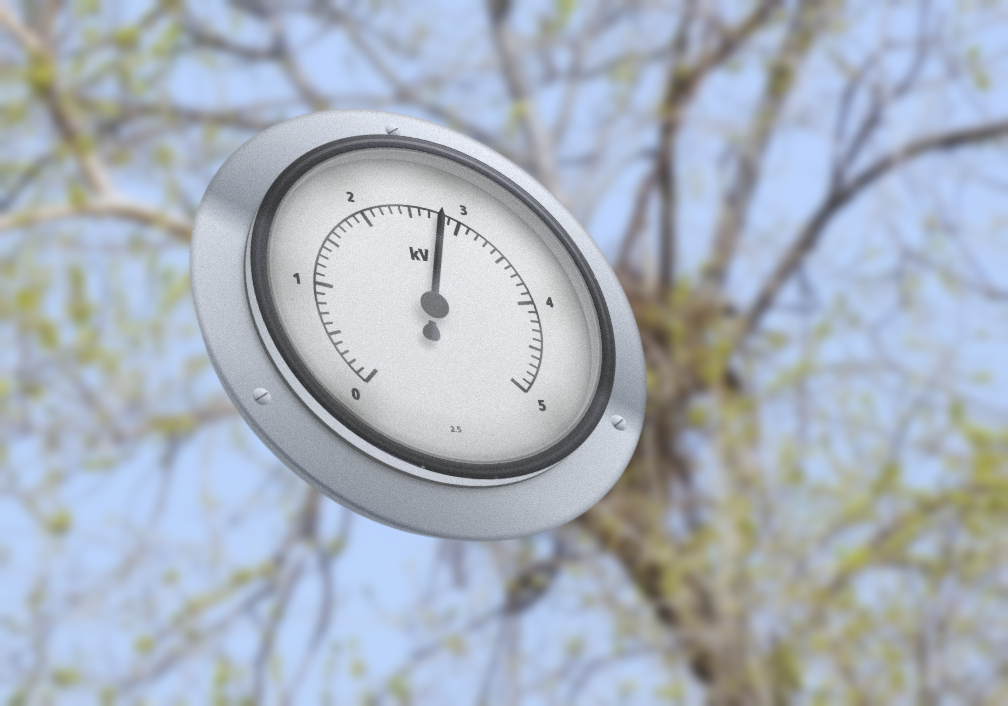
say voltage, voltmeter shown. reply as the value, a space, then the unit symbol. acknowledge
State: 2.8 kV
